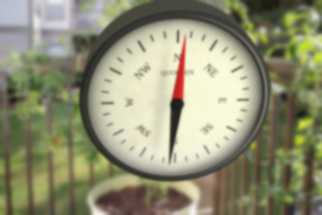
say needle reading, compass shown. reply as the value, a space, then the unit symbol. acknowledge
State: 5 °
